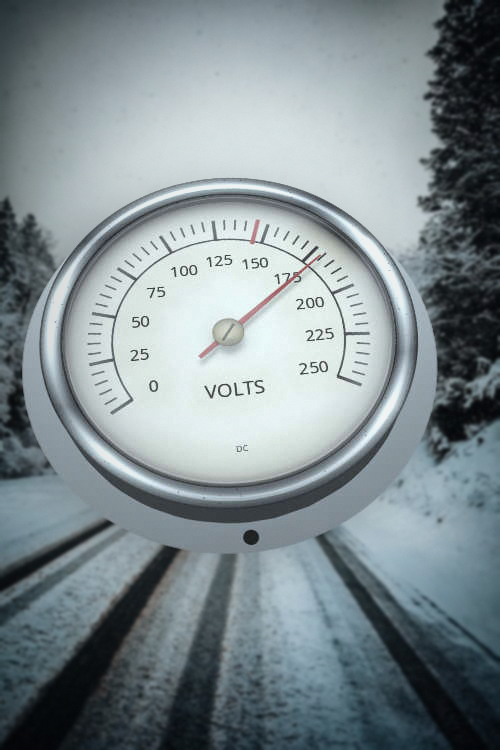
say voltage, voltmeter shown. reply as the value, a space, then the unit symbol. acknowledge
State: 180 V
